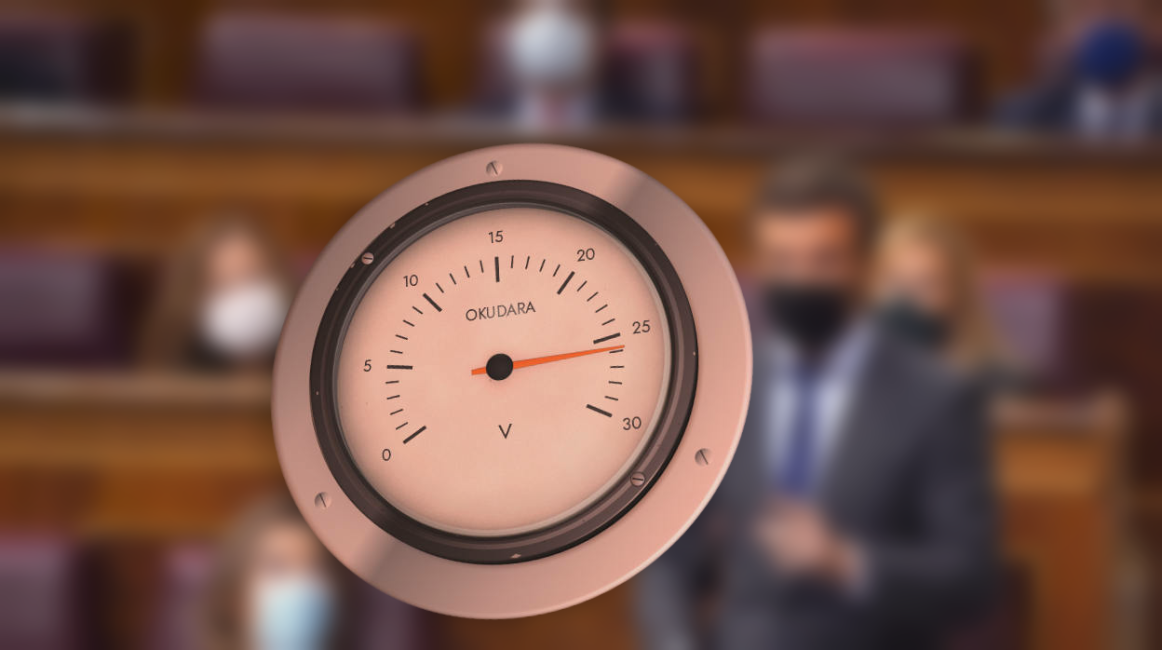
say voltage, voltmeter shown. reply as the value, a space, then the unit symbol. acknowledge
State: 26 V
